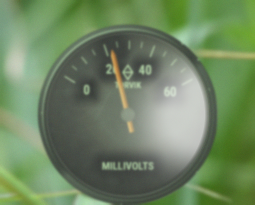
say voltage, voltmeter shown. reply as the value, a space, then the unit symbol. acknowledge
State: 22.5 mV
